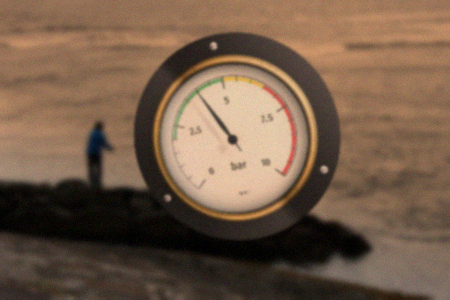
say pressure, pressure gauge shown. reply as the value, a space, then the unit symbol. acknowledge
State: 4 bar
